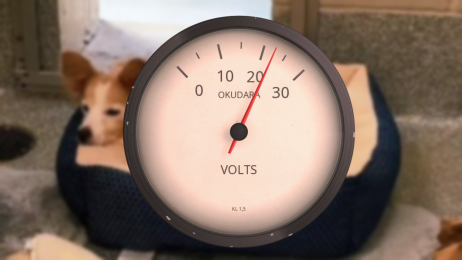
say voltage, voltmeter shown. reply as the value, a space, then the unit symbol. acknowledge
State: 22.5 V
